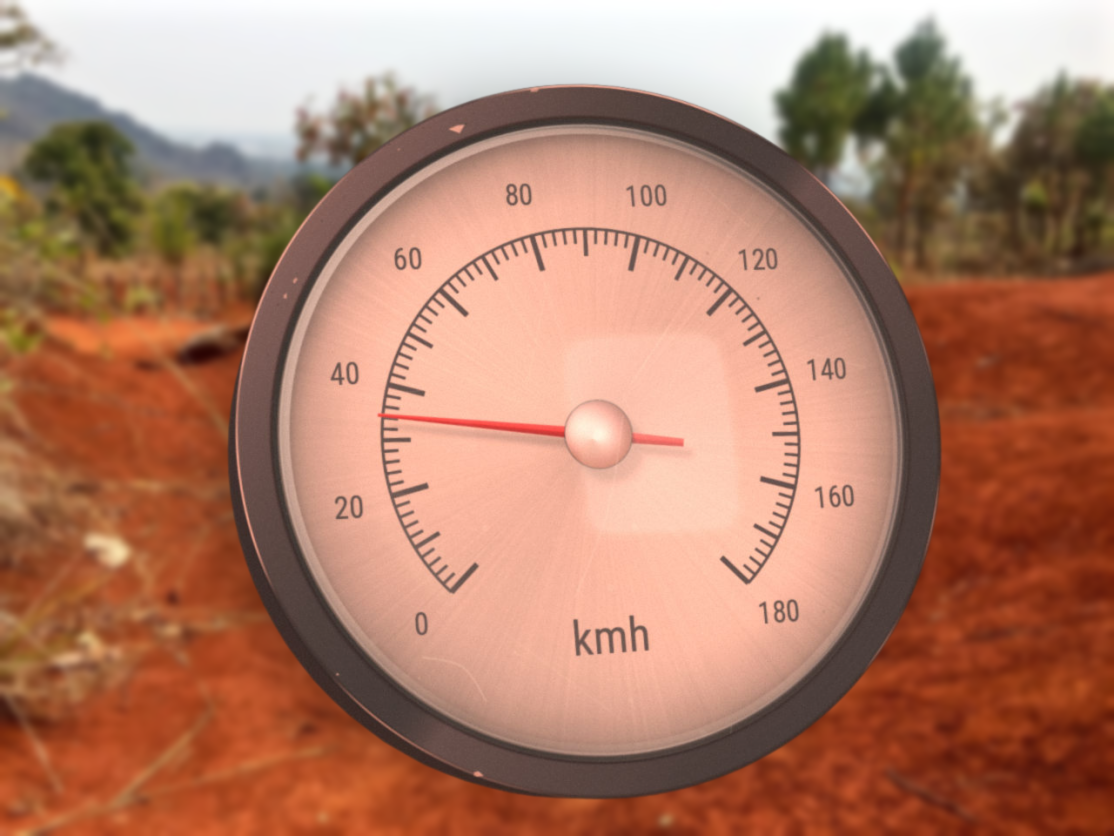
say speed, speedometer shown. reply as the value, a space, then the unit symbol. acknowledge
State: 34 km/h
